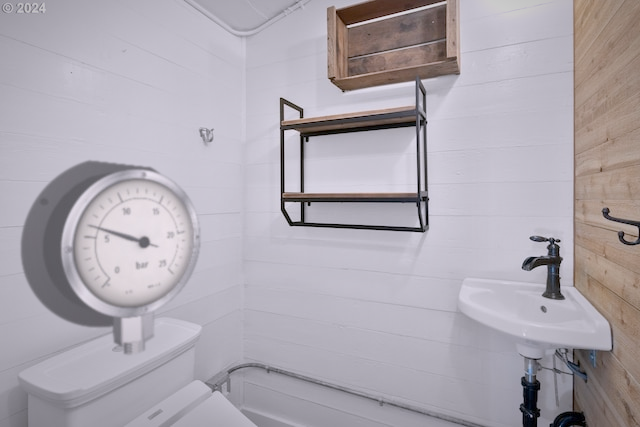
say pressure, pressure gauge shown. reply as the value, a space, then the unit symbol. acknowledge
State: 6 bar
